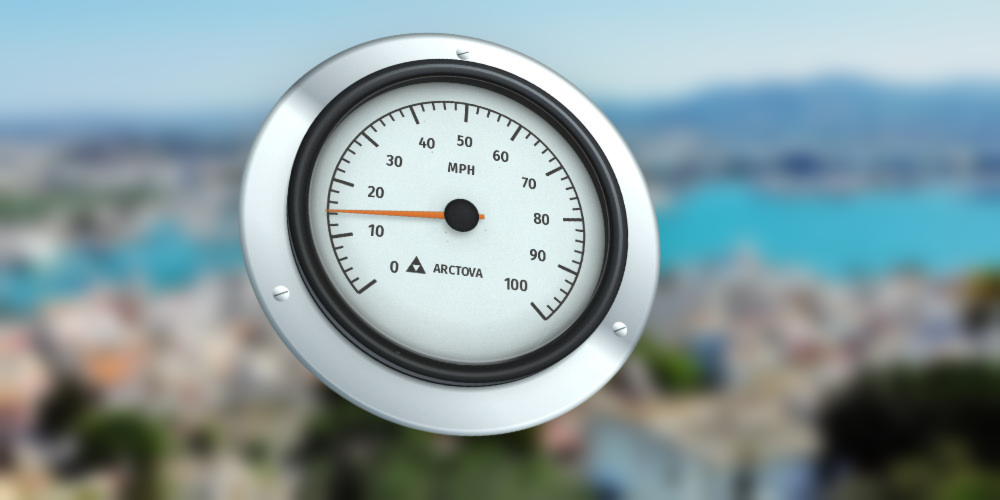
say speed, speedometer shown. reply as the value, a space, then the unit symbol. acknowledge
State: 14 mph
